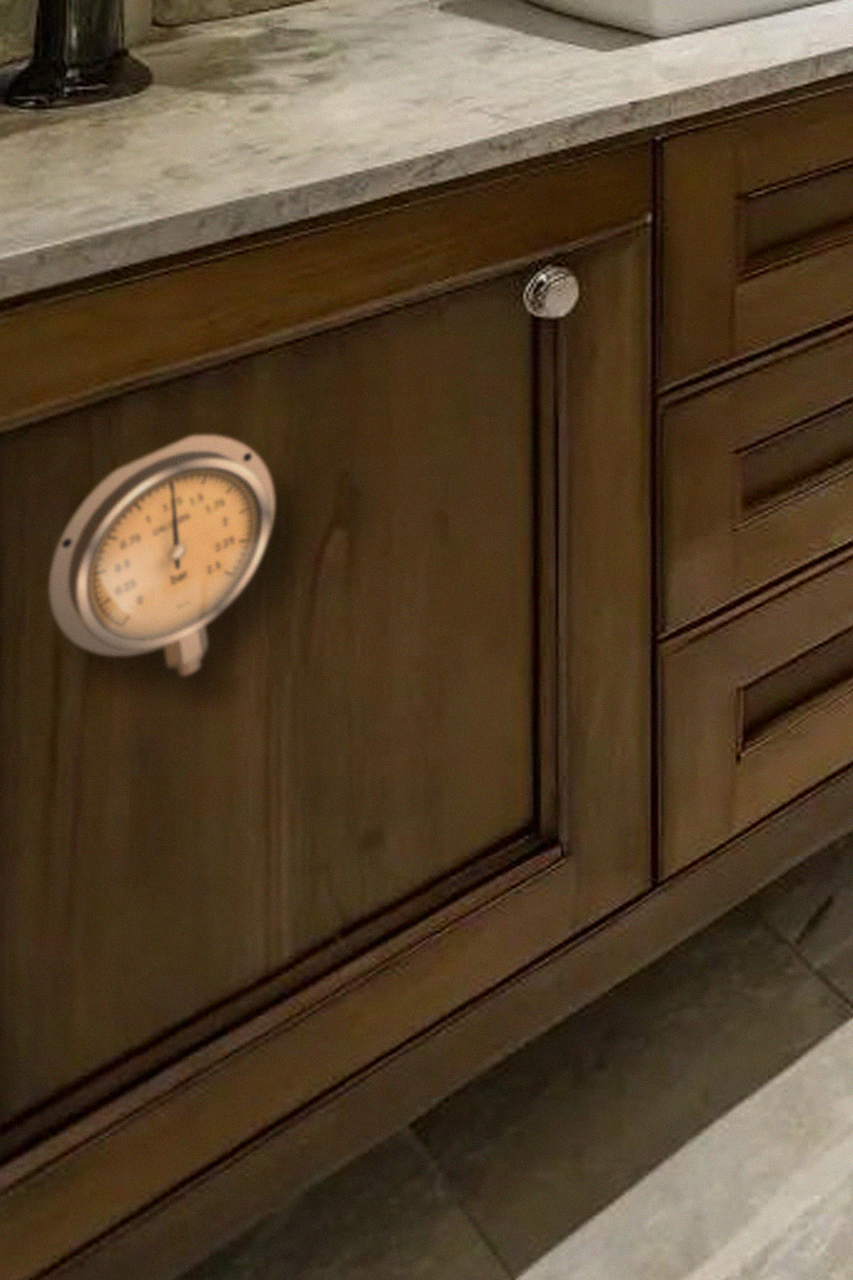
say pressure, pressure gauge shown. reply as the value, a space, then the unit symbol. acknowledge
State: 1.25 bar
